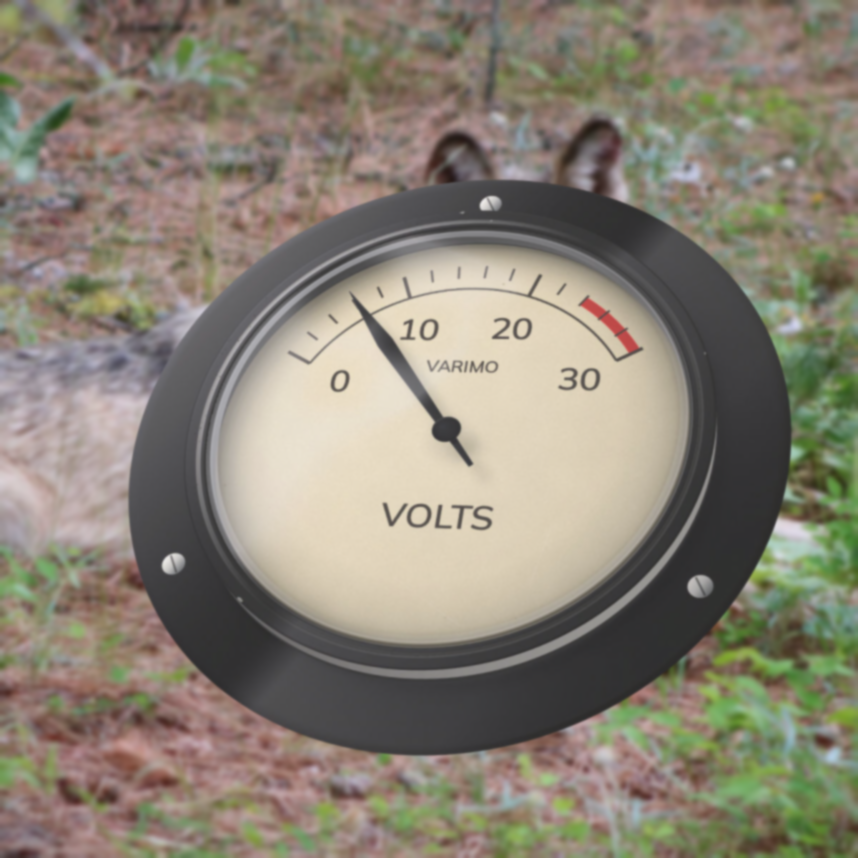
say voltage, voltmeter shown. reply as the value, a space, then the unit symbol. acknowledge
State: 6 V
